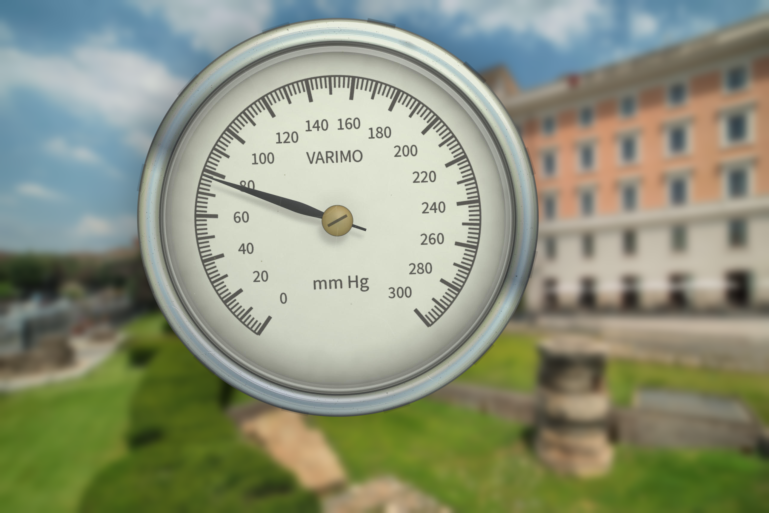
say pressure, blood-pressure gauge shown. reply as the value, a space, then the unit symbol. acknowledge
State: 78 mmHg
